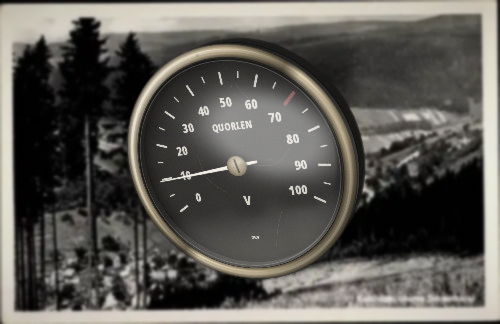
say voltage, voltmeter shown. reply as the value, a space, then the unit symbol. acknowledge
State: 10 V
